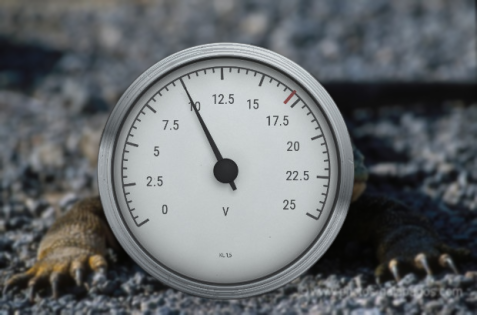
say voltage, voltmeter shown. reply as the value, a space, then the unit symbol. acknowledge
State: 10 V
